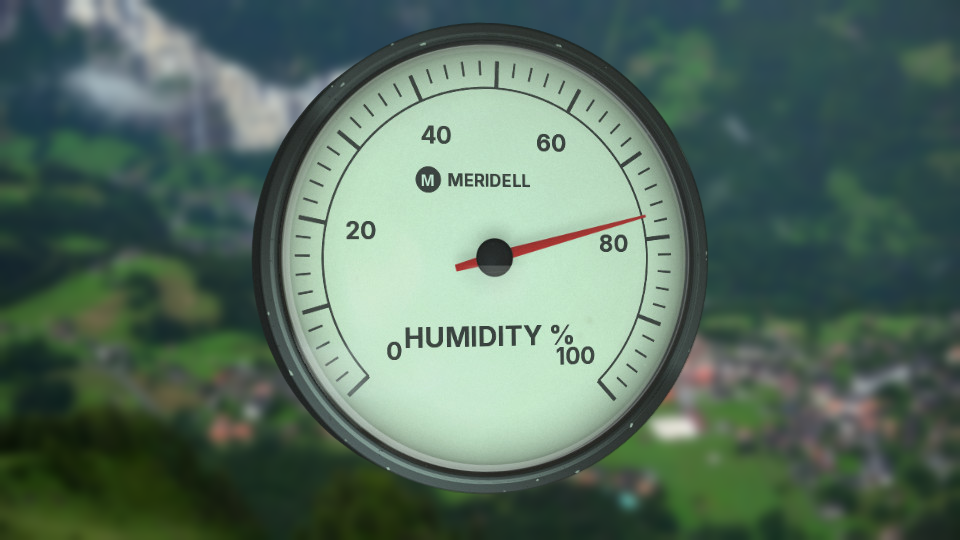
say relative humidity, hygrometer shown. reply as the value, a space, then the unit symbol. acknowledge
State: 77 %
